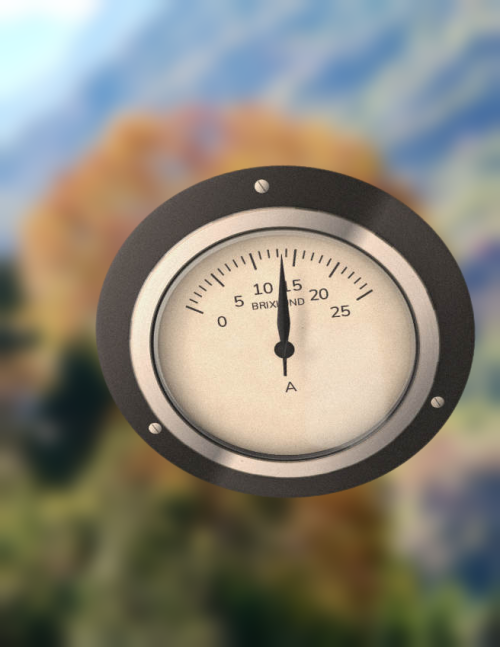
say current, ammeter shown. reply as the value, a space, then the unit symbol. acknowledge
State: 13.5 A
